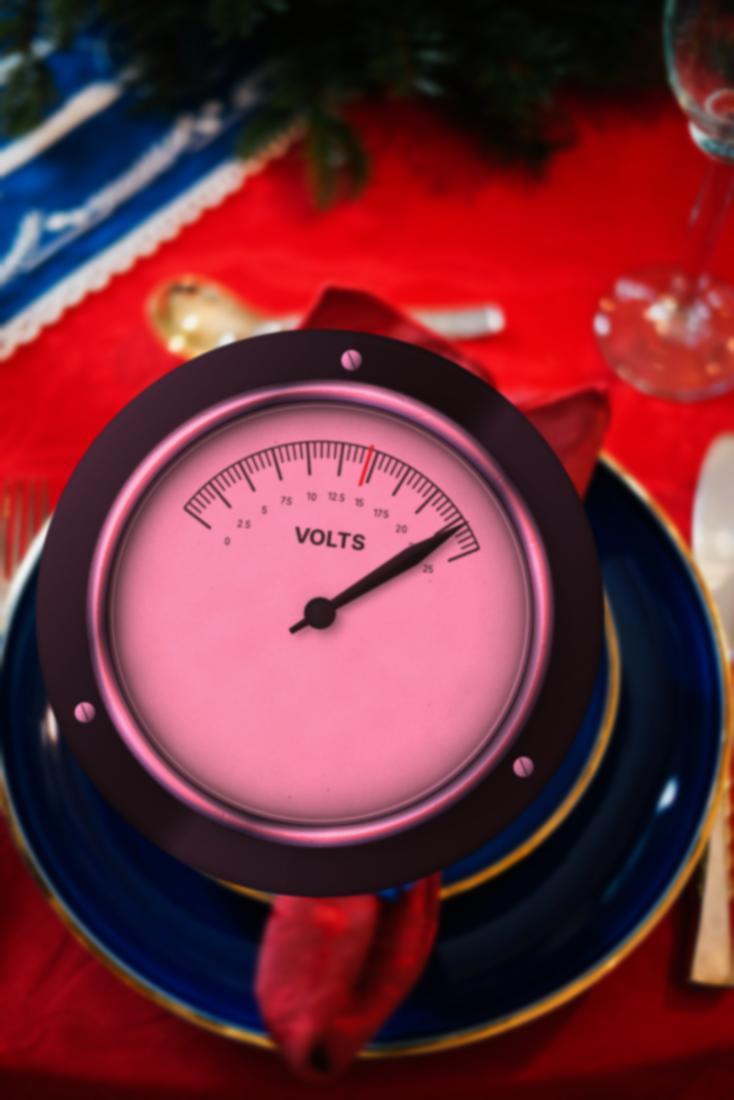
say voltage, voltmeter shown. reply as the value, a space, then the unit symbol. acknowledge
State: 23 V
